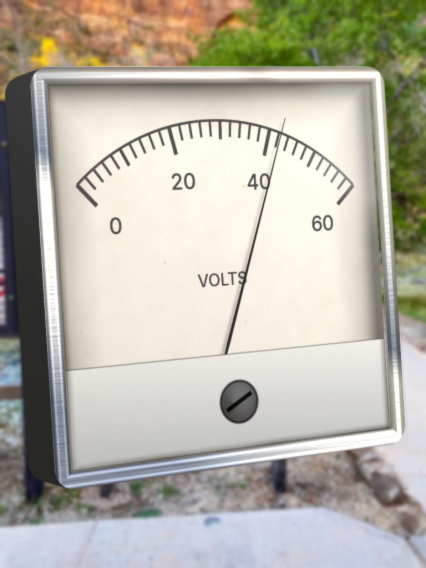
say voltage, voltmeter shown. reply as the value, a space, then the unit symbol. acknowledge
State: 42 V
